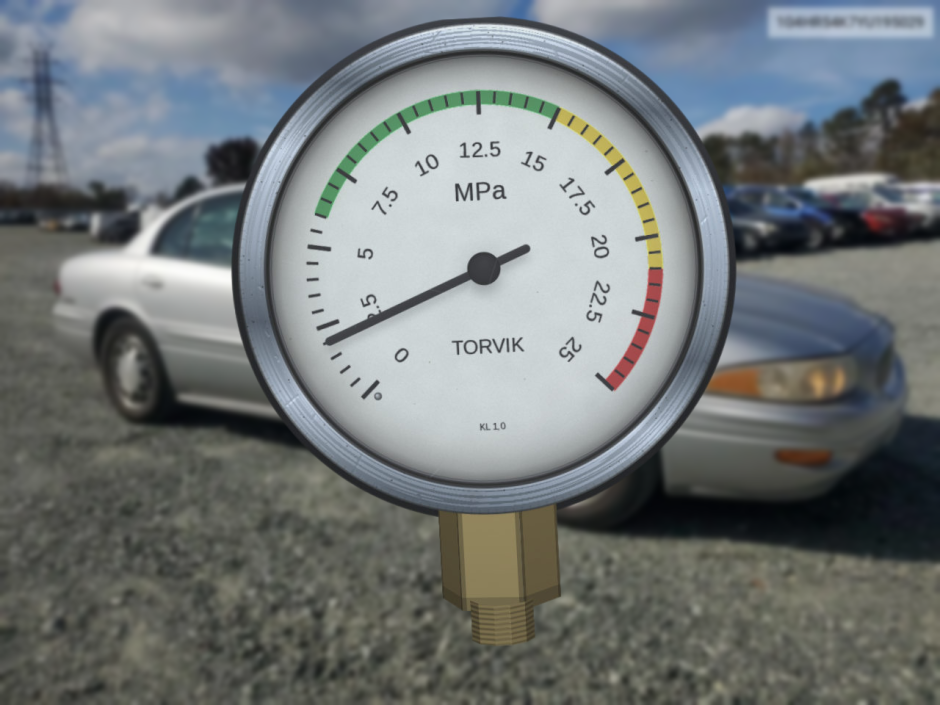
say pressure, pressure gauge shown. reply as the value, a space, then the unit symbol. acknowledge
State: 2 MPa
